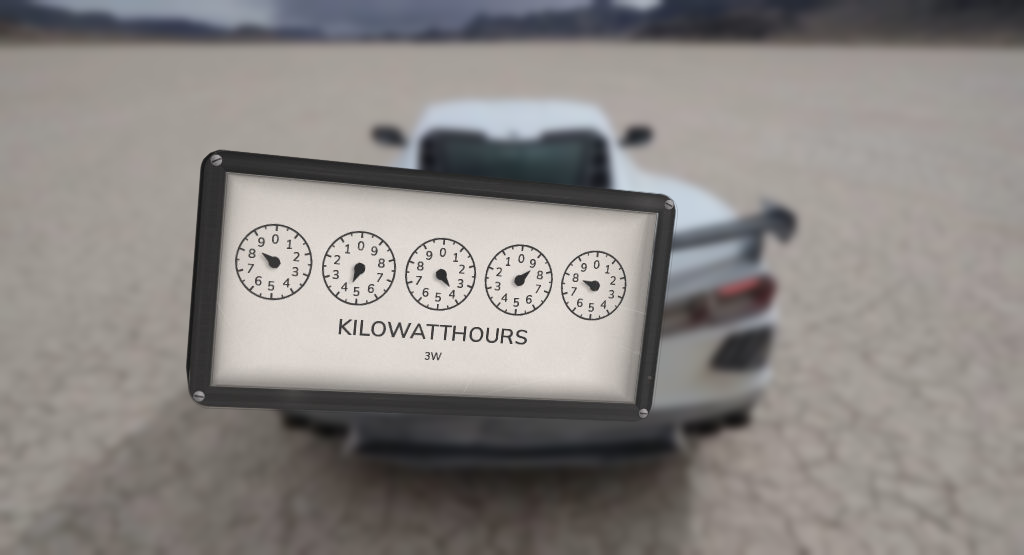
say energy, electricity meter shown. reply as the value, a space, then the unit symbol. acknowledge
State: 84388 kWh
